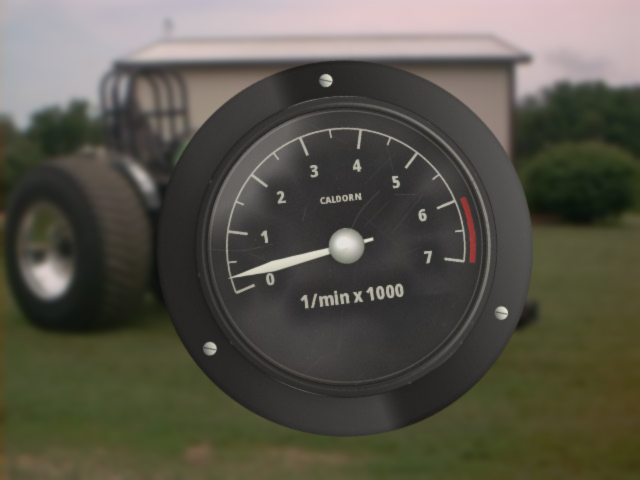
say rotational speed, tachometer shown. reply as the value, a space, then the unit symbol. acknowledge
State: 250 rpm
